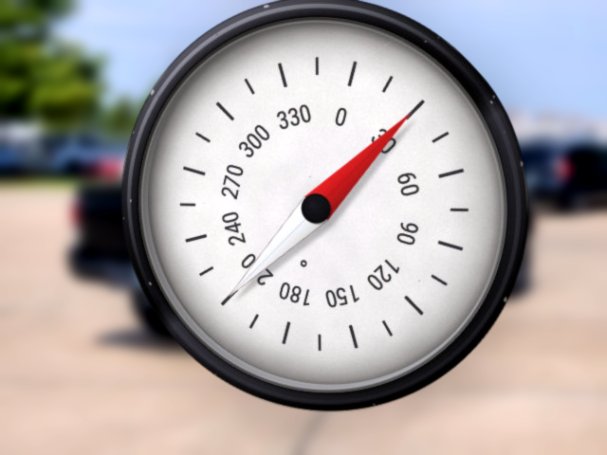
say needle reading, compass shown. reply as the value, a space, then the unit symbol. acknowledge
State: 30 °
